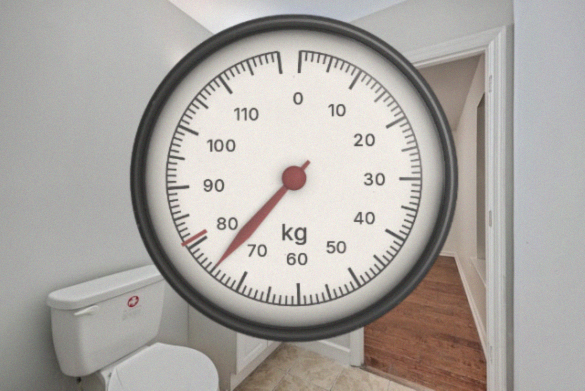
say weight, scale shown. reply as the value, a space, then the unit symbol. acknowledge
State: 75 kg
